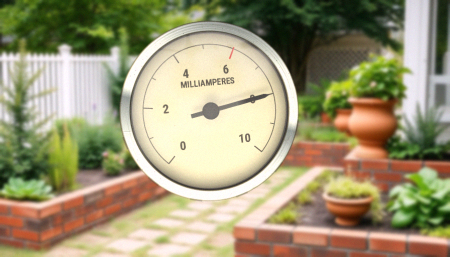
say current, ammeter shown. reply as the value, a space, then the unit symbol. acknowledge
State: 8 mA
